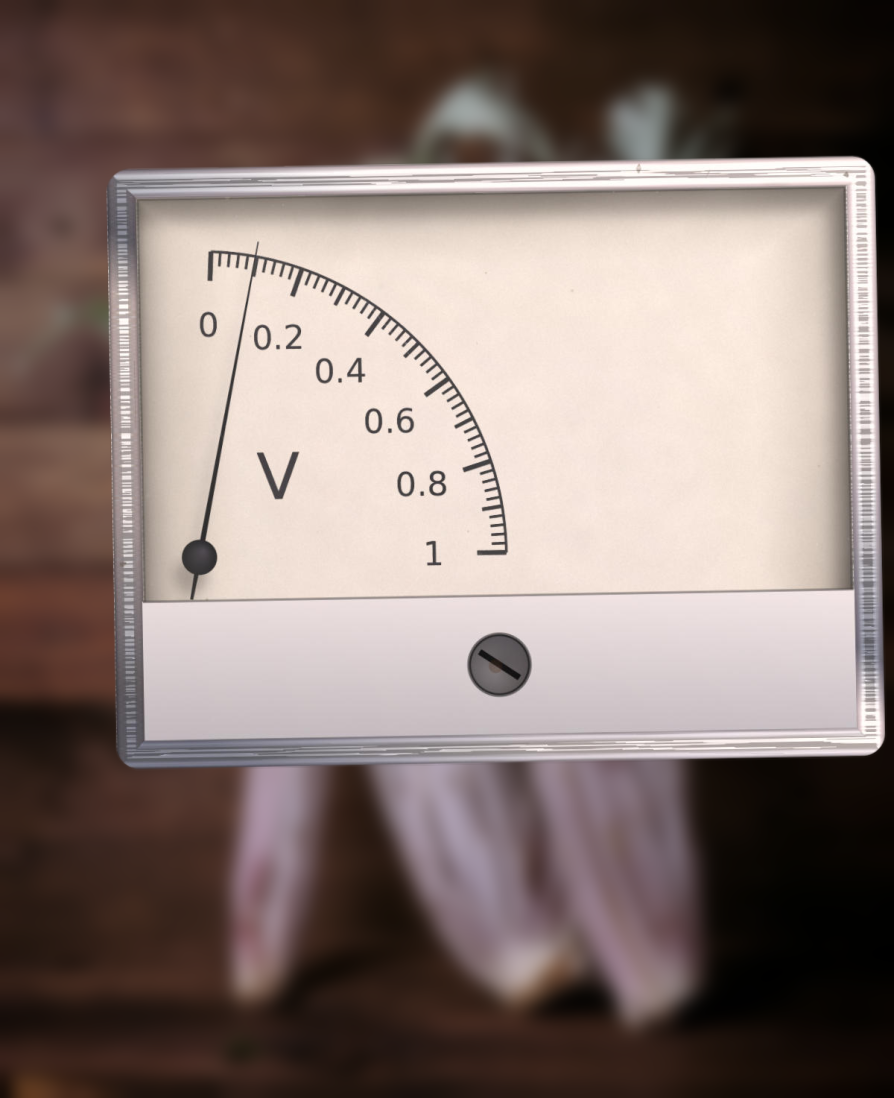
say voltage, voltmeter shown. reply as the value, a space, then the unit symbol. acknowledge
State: 0.1 V
